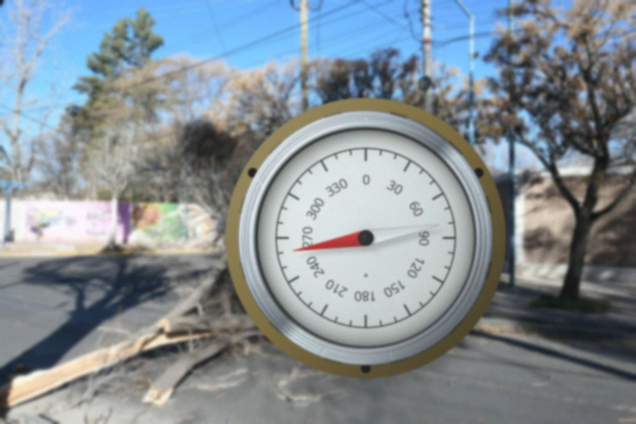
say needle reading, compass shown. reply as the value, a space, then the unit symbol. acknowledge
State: 260 °
